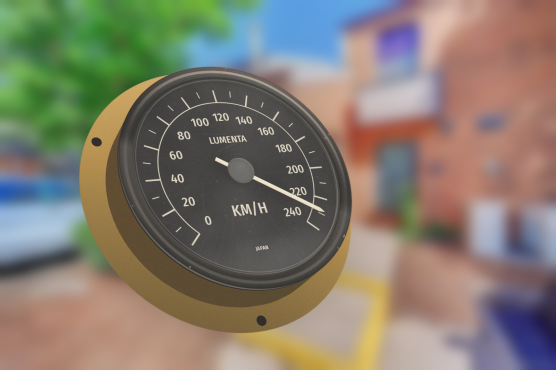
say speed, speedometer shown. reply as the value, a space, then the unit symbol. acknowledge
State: 230 km/h
